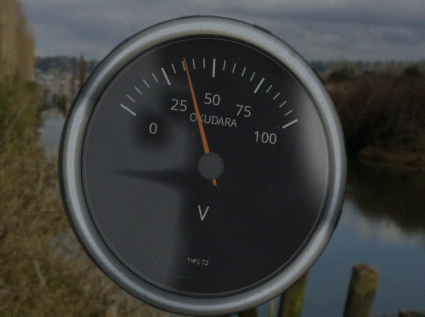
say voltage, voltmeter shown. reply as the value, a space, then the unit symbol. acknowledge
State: 35 V
